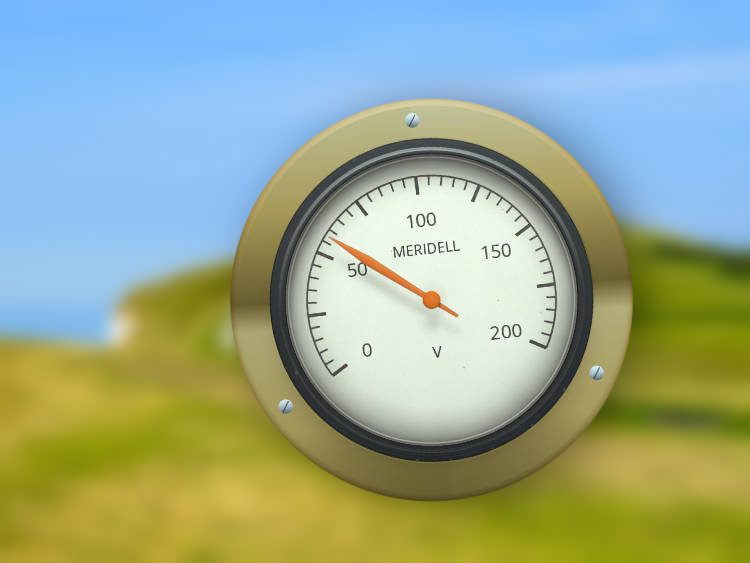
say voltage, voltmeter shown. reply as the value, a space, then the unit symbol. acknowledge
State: 57.5 V
